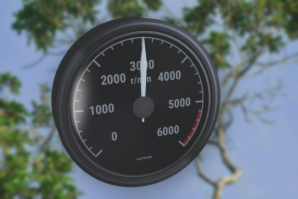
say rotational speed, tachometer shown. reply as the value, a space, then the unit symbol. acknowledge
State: 3000 rpm
